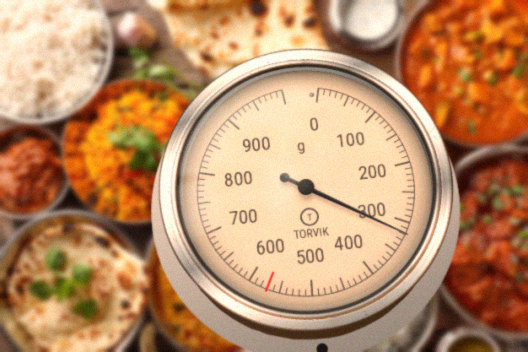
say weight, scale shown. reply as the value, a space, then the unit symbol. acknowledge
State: 320 g
